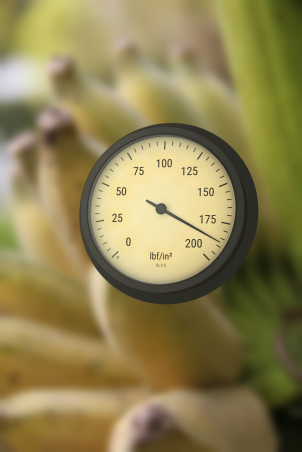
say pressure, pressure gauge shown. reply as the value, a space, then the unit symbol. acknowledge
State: 187.5 psi
